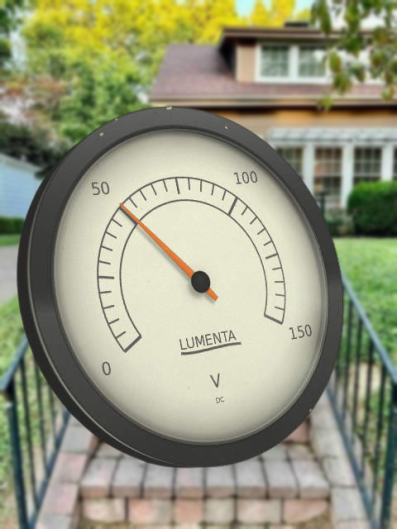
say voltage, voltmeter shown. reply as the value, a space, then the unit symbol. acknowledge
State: 50 V
